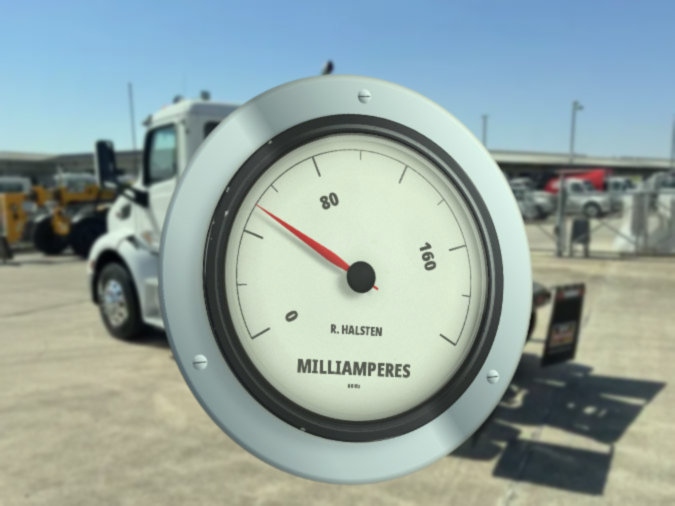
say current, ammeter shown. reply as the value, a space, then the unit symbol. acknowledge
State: 50 mA
